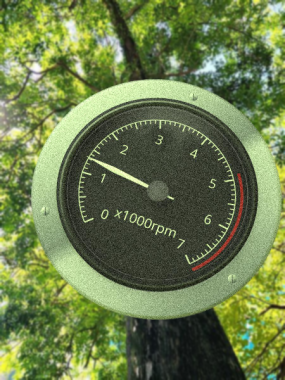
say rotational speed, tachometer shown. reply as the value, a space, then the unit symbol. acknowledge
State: 1300 rpm
